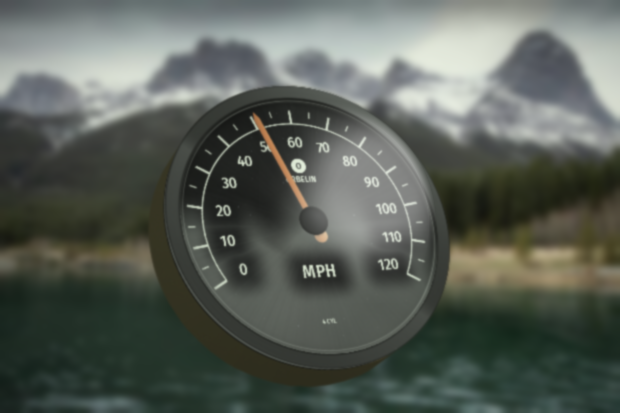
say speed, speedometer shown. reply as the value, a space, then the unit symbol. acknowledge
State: 50 mph
